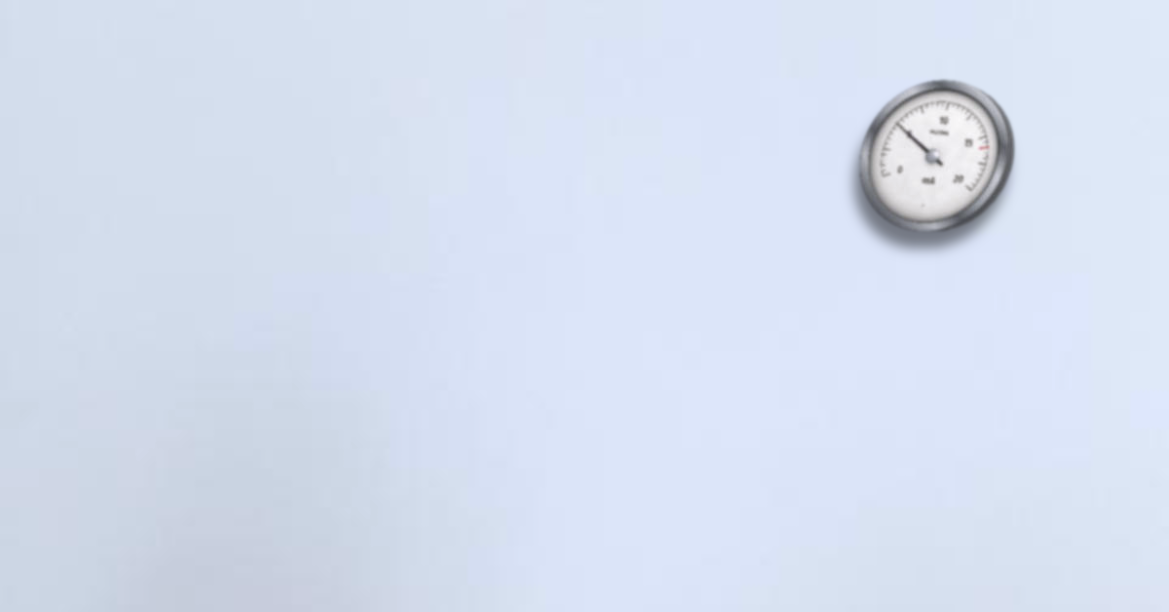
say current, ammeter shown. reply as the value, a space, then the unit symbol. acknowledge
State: 5 mA
